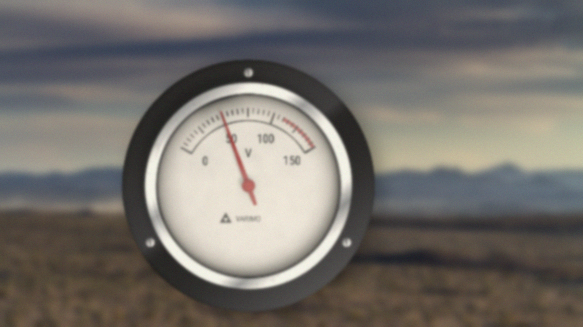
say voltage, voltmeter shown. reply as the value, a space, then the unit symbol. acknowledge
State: 50 V
